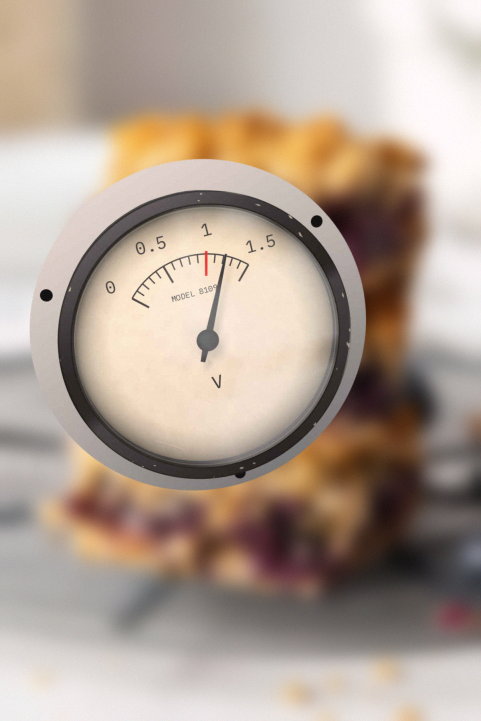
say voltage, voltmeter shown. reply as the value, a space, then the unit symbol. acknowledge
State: 1.2 V
